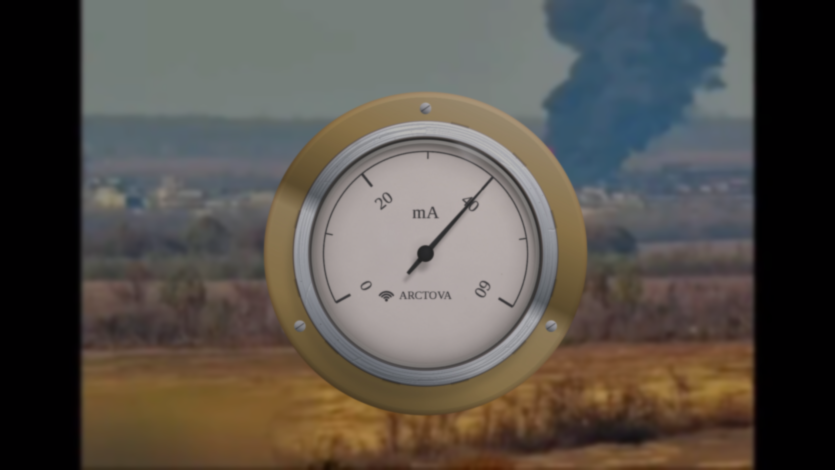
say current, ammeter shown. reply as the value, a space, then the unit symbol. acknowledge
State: 40 mA
